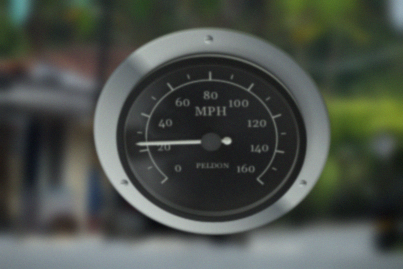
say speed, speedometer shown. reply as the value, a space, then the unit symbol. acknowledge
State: 25 mph
